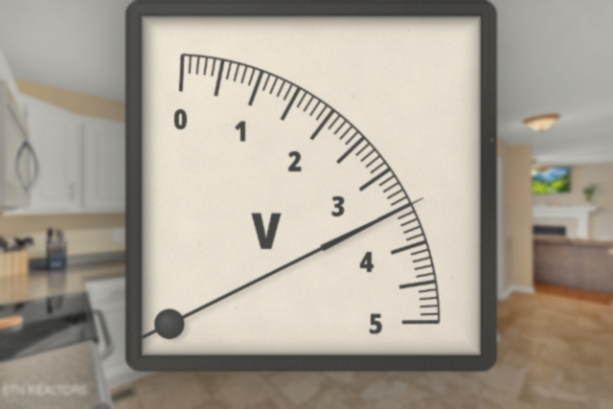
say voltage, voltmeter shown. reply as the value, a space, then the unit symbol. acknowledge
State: 3.5 V
